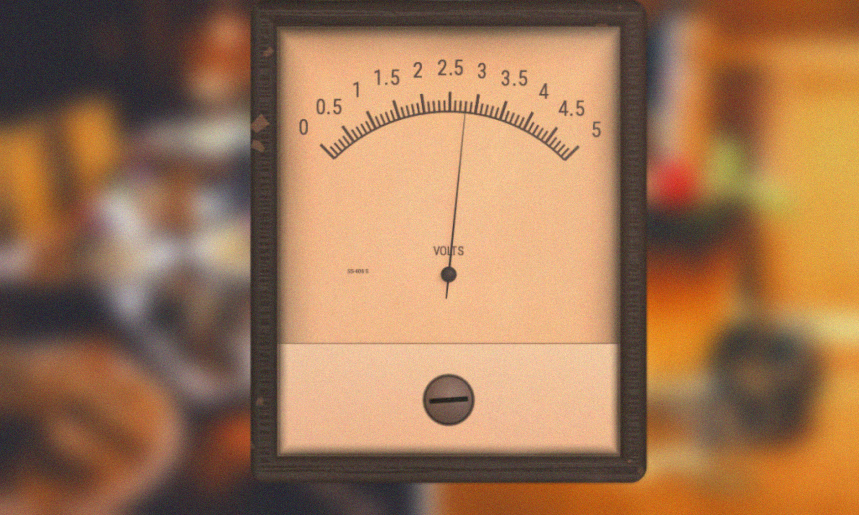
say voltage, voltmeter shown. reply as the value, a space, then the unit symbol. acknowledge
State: 2.8 V
